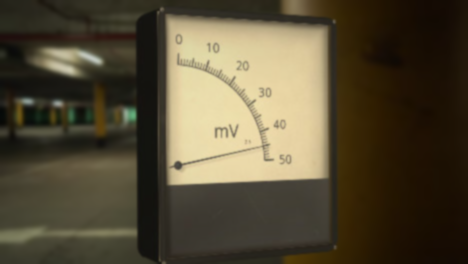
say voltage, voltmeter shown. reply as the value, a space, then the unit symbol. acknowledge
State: 45 mV
